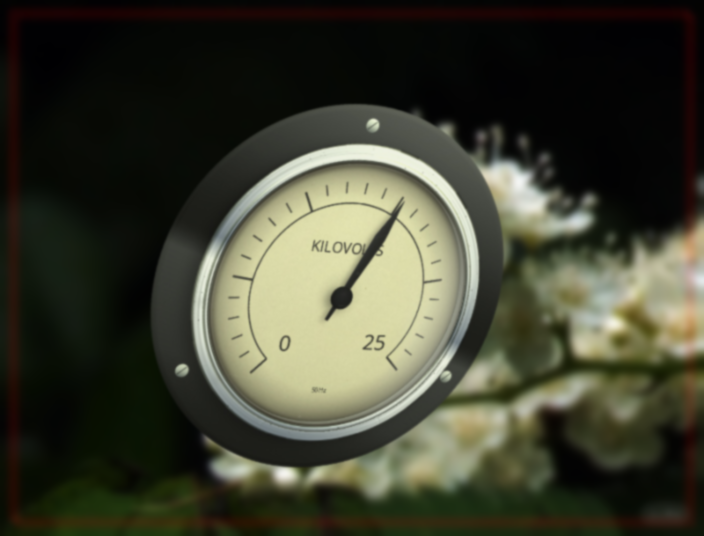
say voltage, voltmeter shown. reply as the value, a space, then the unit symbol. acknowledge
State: 15 kV
